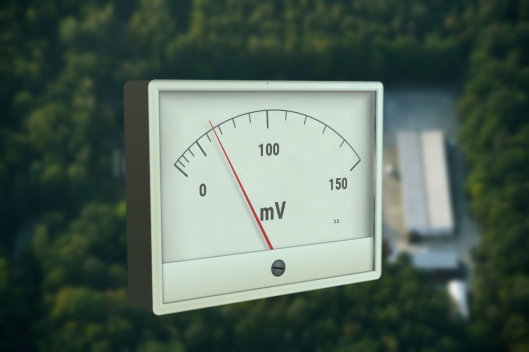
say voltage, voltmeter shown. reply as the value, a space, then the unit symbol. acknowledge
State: 65 mV
